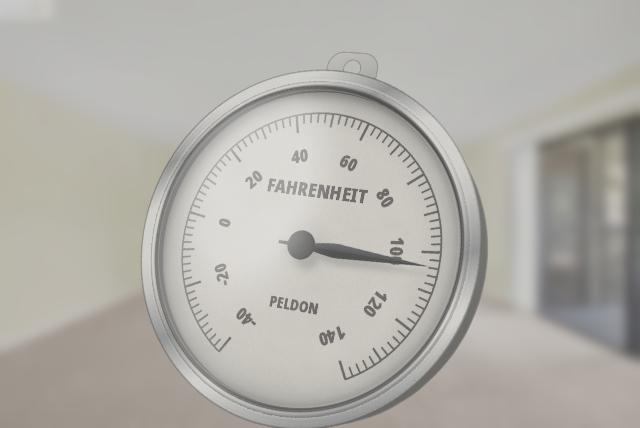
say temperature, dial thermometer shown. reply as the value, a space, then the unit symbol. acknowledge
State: 104 °F
